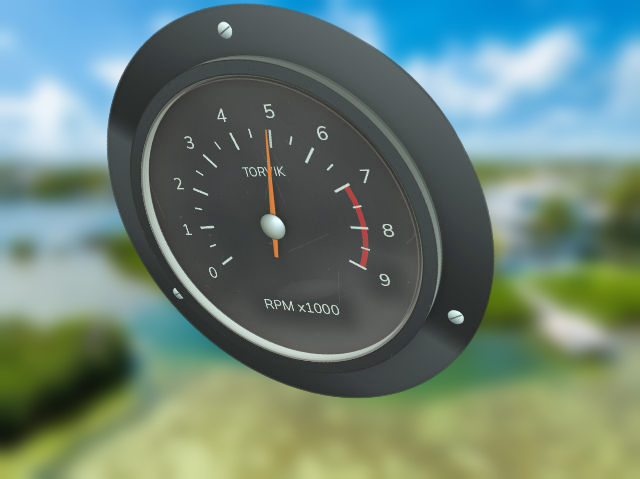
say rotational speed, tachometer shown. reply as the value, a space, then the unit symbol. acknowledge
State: 5000 rpm
